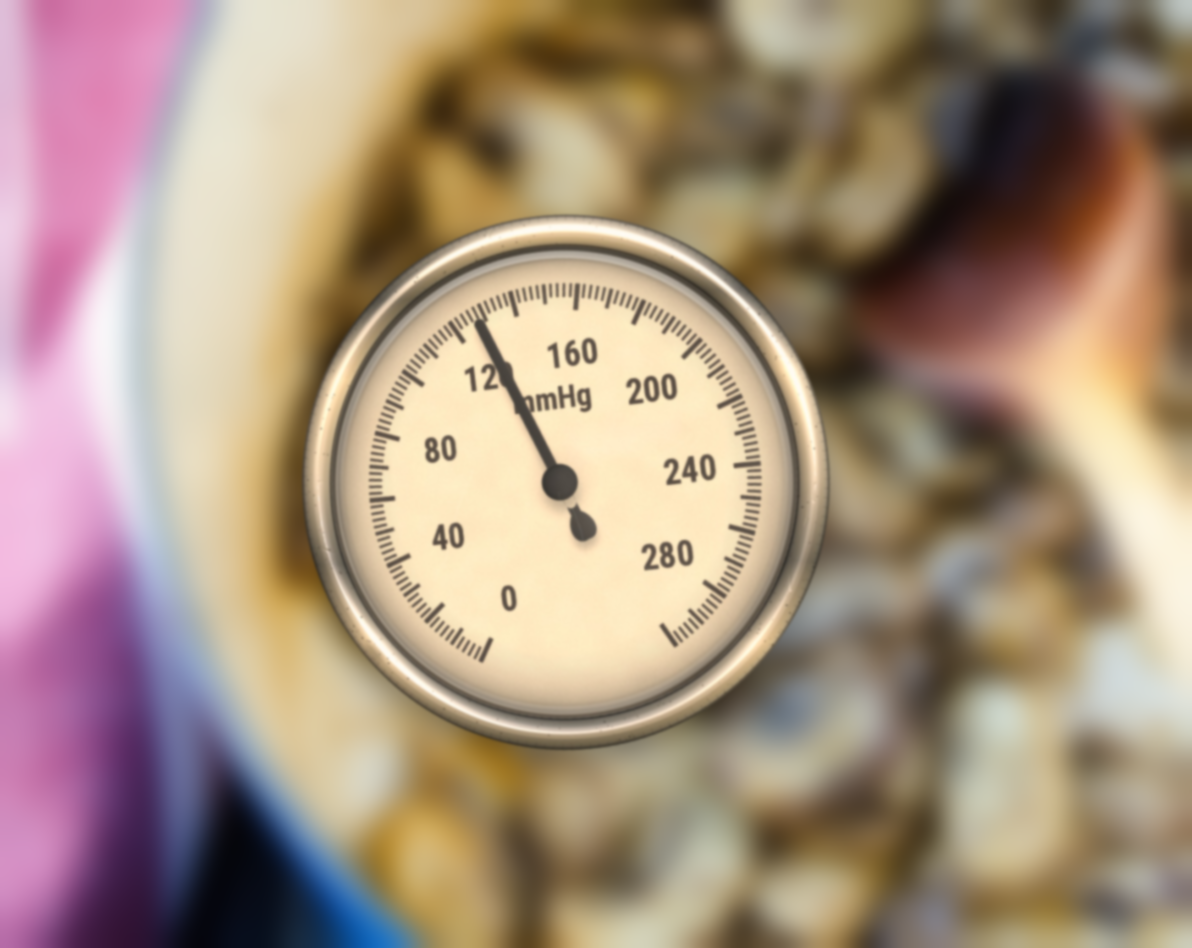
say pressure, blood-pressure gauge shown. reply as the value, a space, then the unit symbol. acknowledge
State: 128 mmHg
